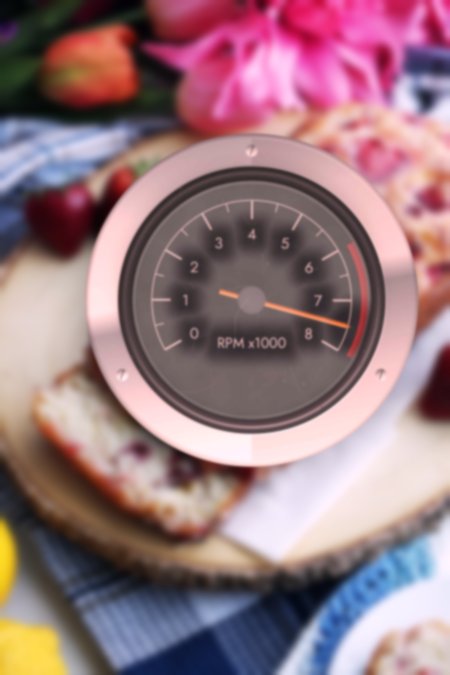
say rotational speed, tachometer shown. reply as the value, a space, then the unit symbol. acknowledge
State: 7500 rpm
